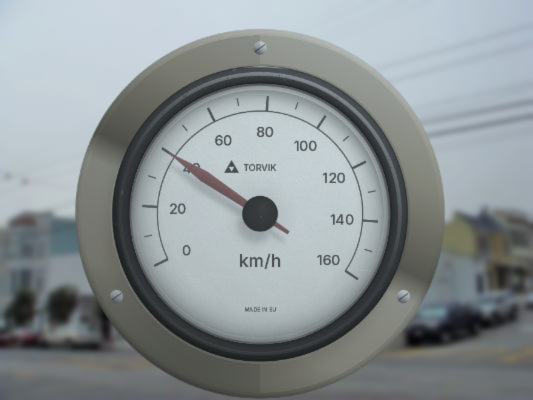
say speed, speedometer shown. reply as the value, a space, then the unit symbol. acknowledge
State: 40 km/h
